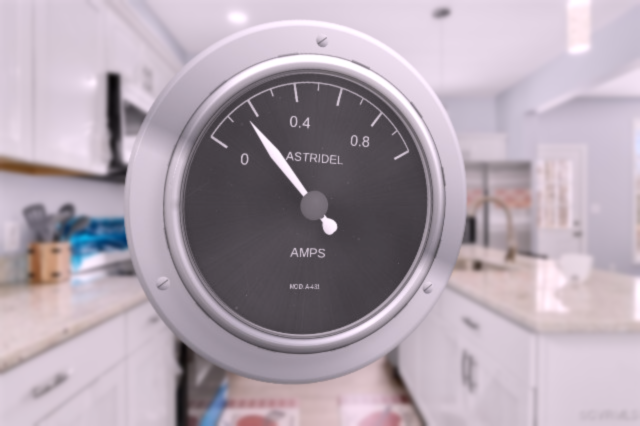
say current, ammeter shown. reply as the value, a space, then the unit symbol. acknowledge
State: 0.15 A
